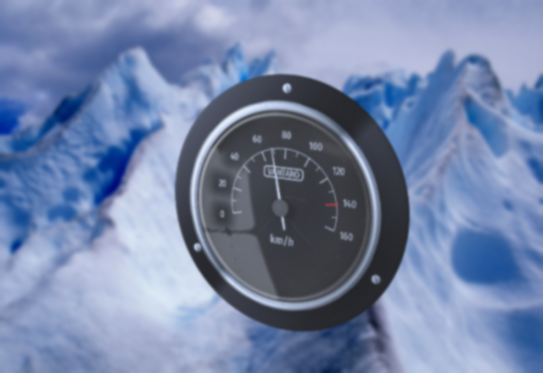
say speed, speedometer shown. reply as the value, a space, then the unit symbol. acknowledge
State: 70 km/h
